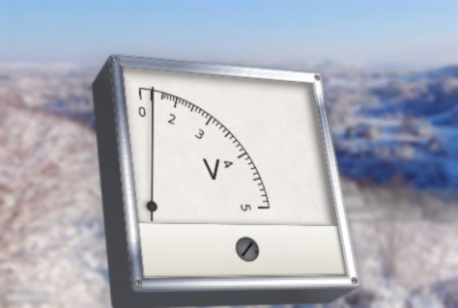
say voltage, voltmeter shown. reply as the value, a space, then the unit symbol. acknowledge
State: 1 V
